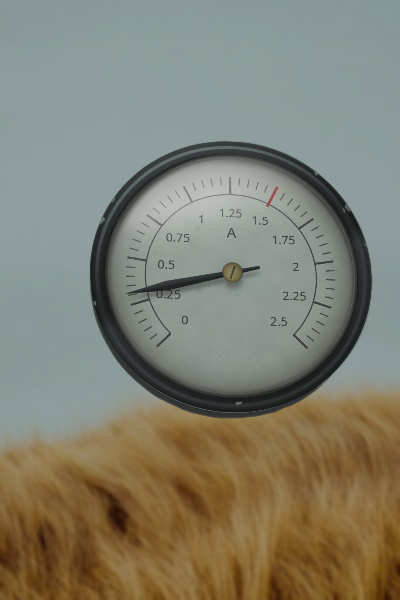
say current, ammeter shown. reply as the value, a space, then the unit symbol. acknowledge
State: 0.3 A
